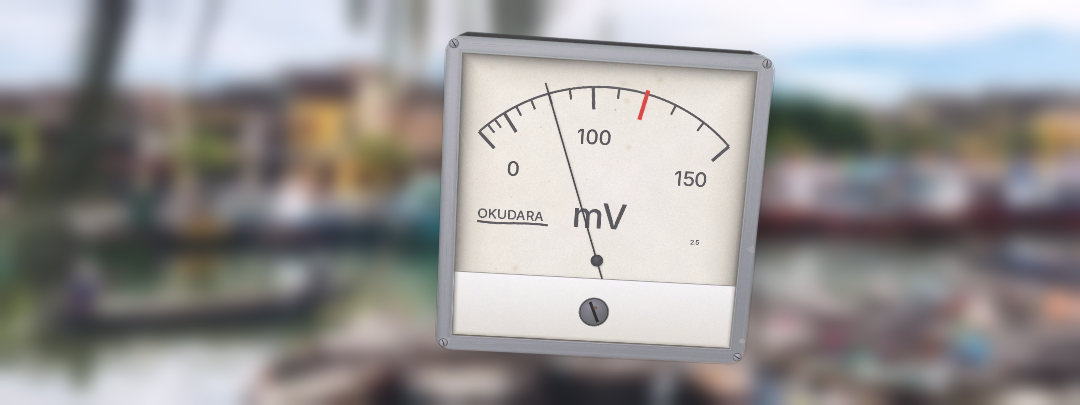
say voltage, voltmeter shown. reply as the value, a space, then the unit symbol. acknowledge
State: 80 mV
